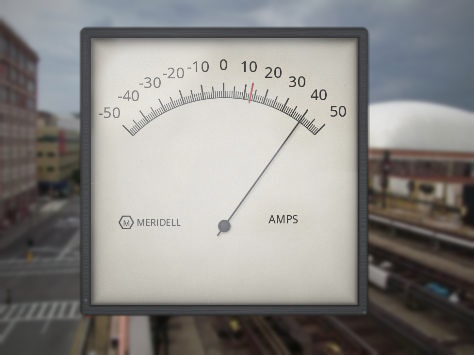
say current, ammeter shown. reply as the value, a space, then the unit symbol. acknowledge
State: 40 A
